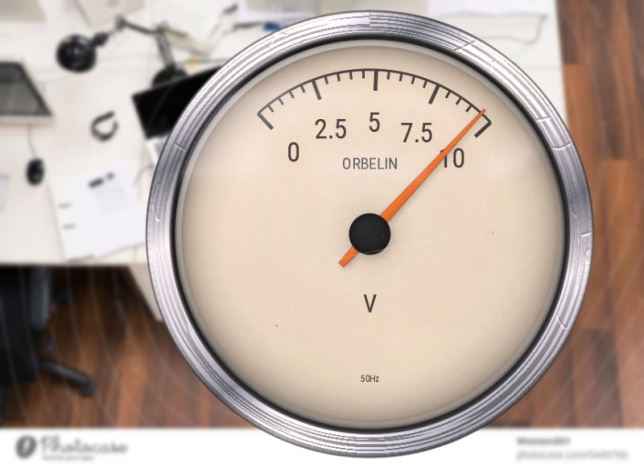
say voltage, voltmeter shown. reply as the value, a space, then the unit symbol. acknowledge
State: 9.5 V
